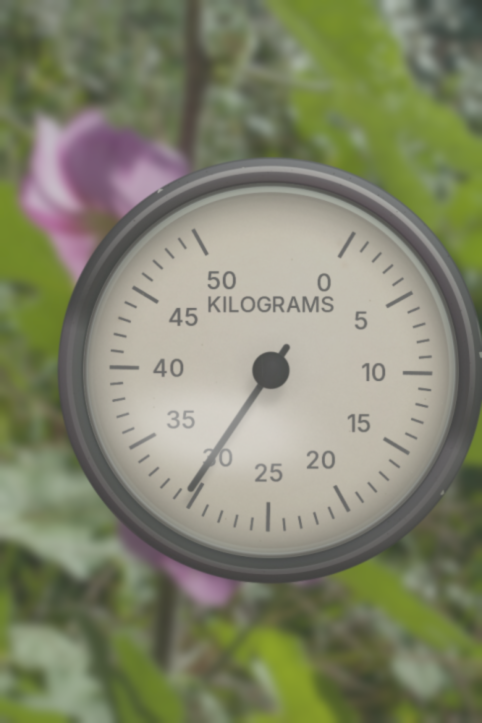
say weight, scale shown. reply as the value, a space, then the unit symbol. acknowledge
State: 30.5 kg
